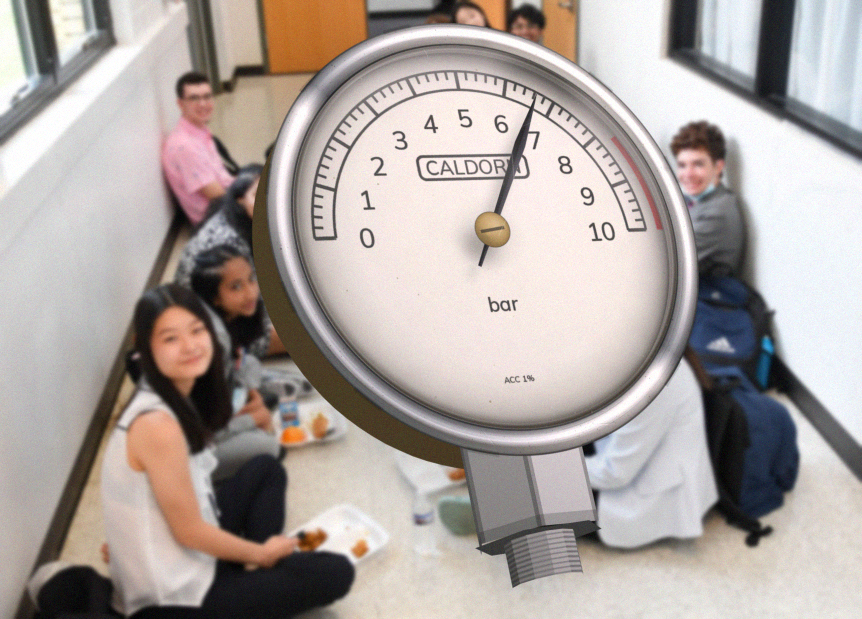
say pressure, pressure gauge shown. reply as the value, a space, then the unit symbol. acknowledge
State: 6.6 bar
